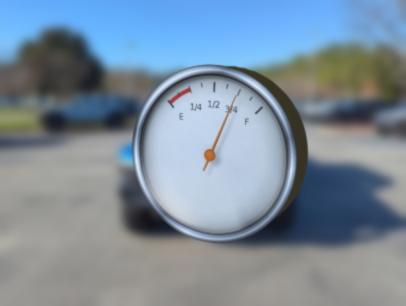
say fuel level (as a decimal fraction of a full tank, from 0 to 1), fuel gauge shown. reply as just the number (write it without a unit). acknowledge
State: 0.75
